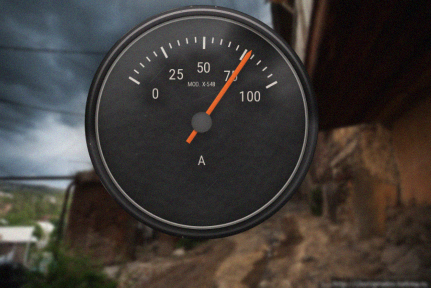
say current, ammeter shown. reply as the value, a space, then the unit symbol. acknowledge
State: 77.5 A
